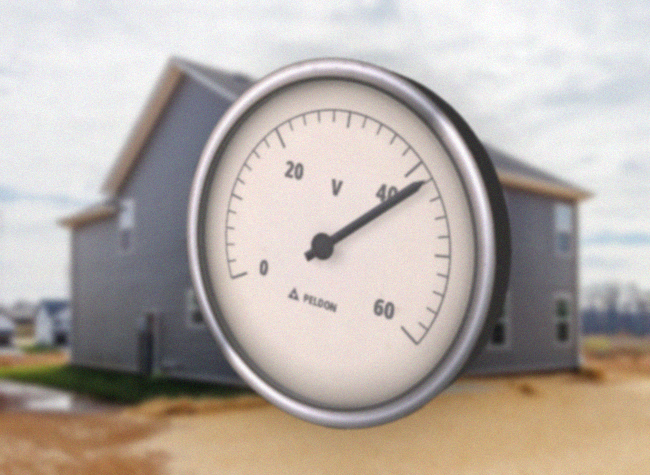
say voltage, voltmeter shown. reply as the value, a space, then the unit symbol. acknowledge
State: 42 V
